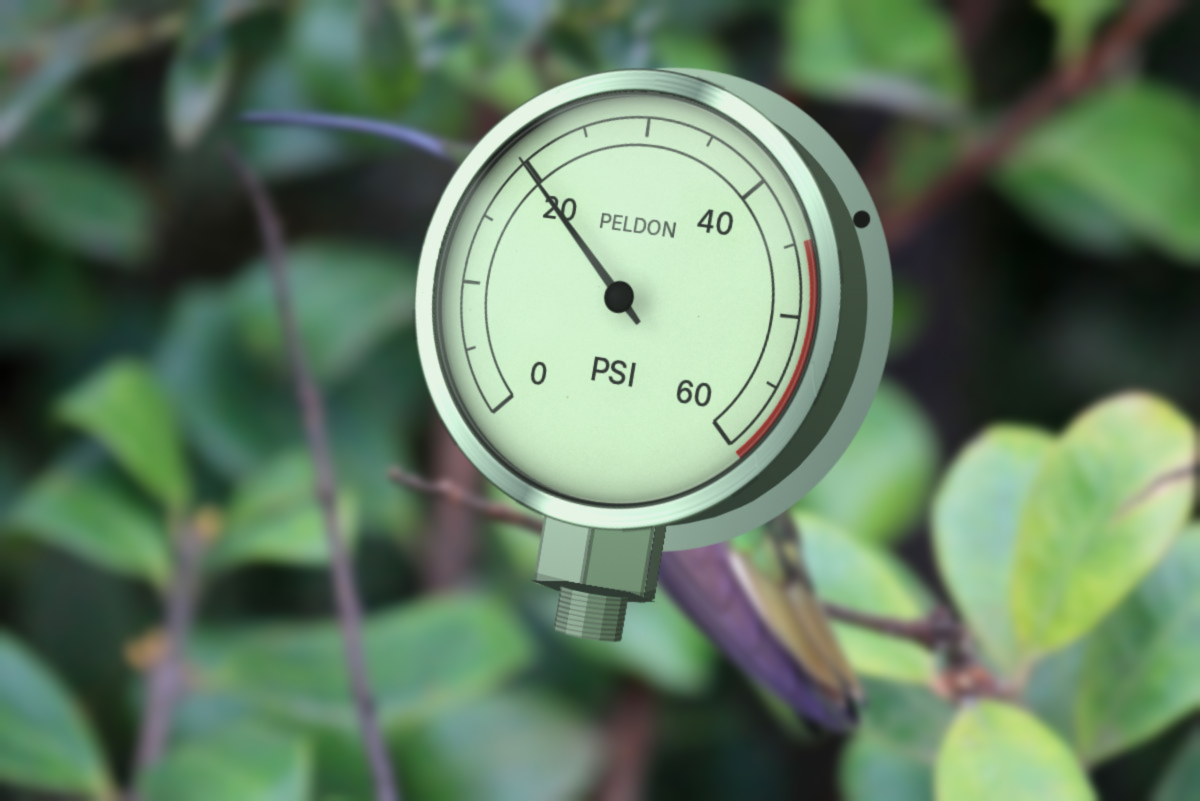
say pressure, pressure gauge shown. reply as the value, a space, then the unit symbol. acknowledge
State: 20 psi
